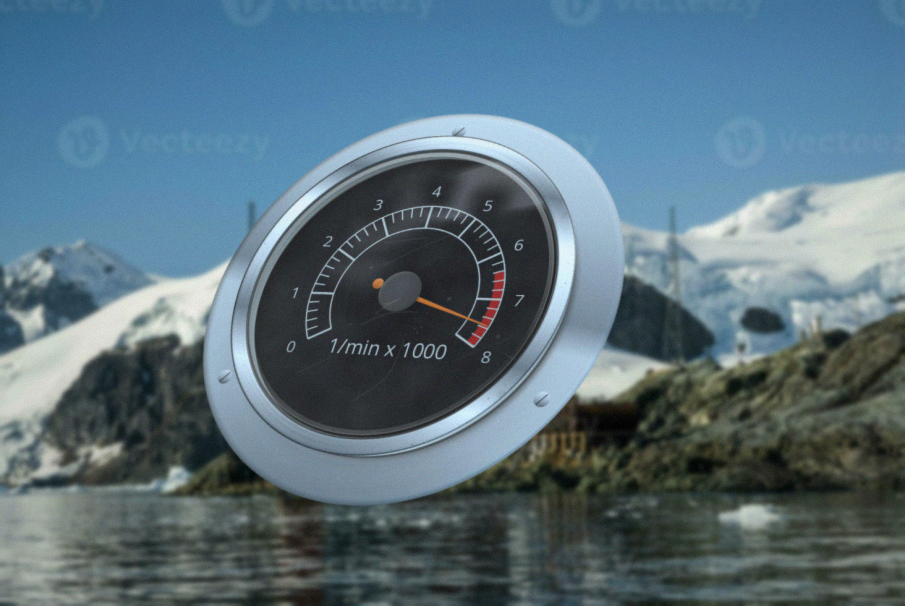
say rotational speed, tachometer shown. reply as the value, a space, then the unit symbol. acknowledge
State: 7600 rpm
